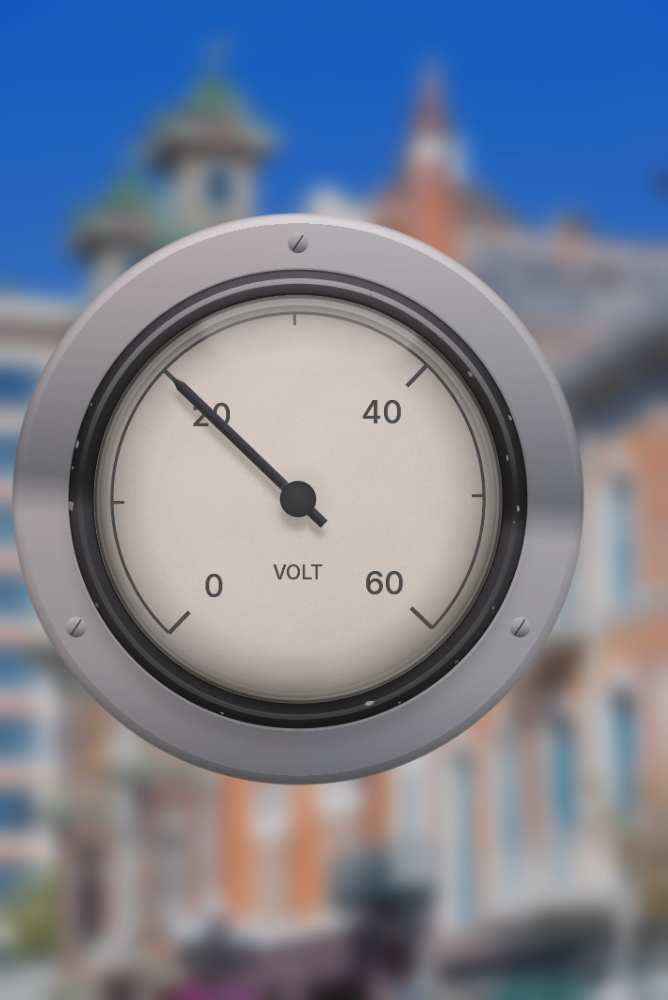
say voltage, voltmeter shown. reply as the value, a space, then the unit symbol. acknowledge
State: 20 V
